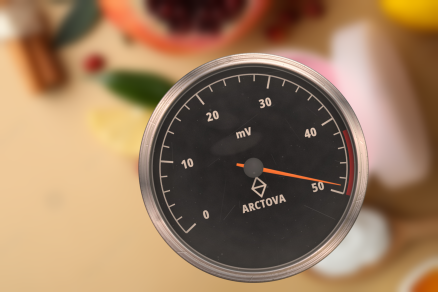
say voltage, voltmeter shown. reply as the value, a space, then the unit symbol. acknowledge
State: 49 mV
